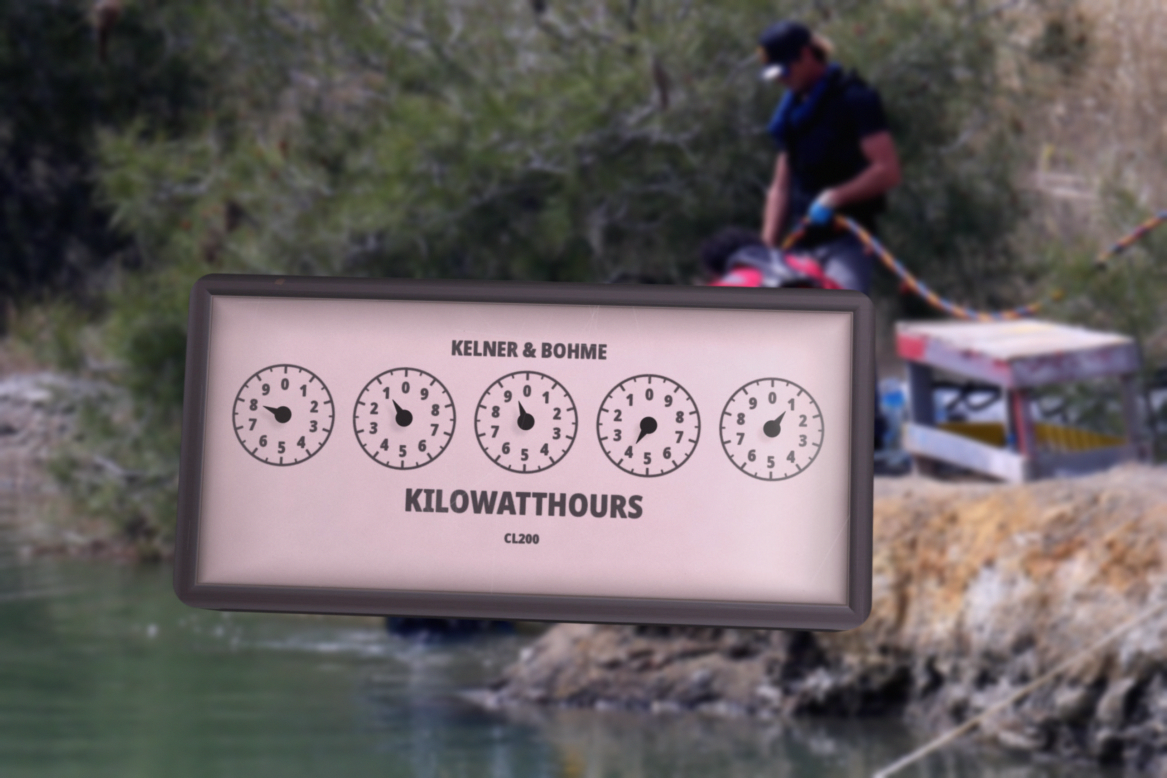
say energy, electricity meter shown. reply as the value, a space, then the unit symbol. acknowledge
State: 80941 kWh
